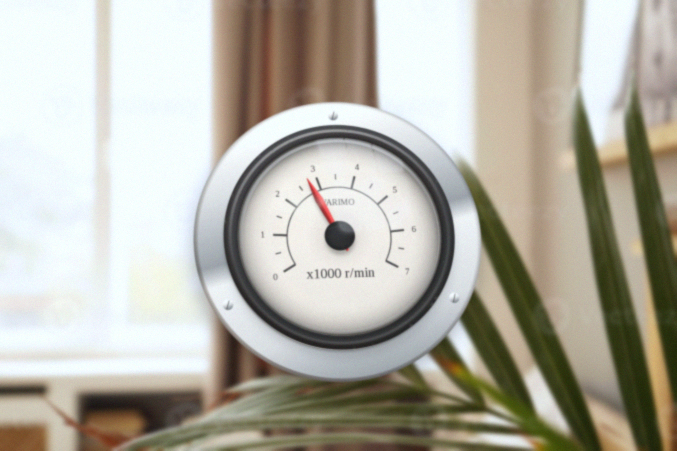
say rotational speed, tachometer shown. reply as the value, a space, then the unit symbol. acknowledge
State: 2750 rpm
